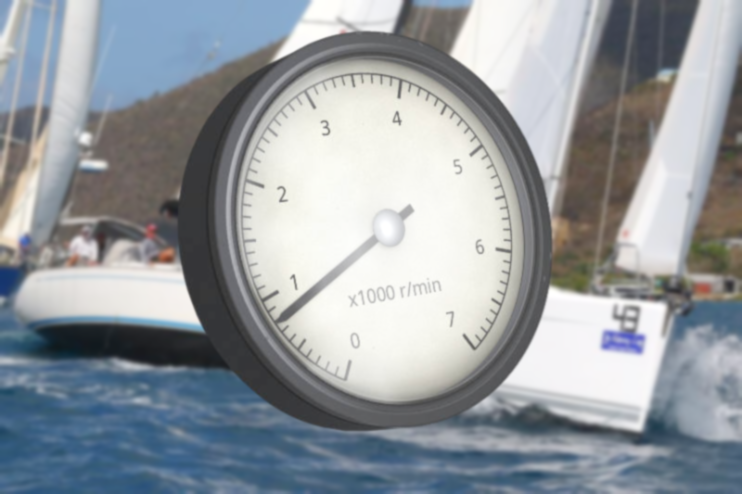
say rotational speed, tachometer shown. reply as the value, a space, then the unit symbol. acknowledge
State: 800 rpm
